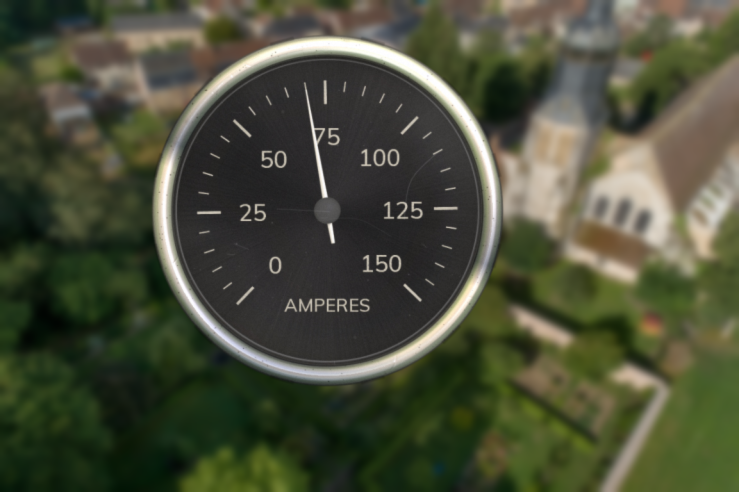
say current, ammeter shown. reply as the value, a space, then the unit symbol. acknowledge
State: 70 A
